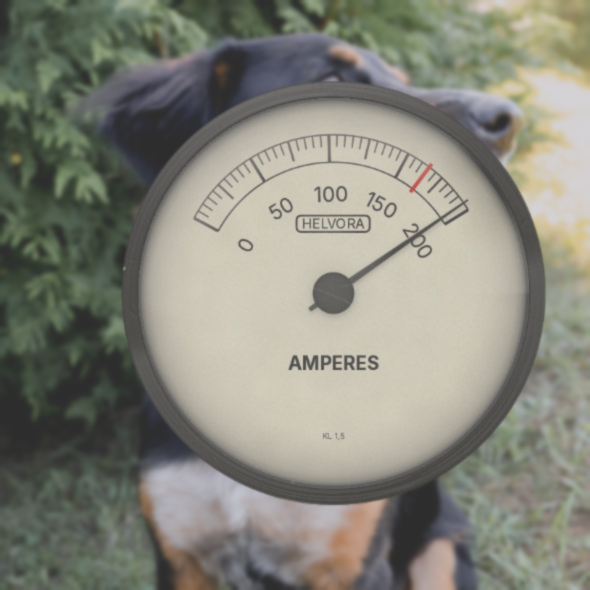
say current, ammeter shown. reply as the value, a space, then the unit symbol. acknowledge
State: 195 A
